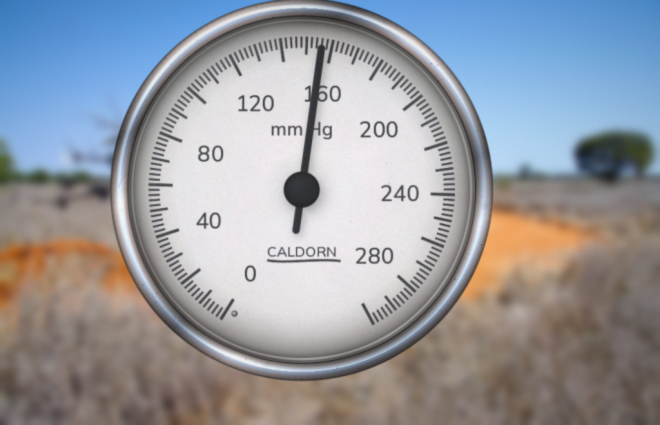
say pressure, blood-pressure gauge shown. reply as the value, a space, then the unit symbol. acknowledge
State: 156 mmHg
